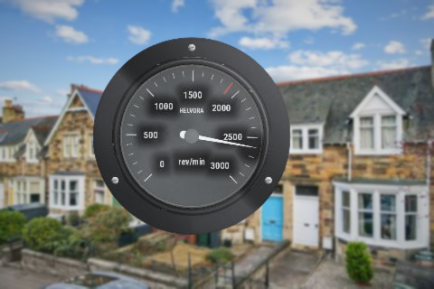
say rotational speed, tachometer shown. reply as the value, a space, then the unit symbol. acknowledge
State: 2600 rpm
